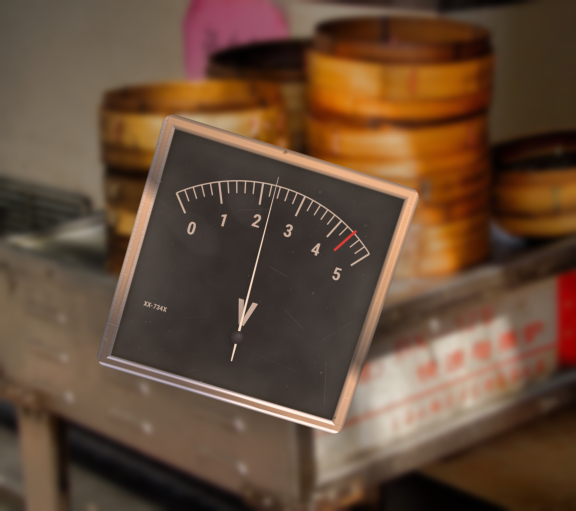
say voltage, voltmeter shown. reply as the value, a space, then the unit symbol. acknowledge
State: 2.3 V
